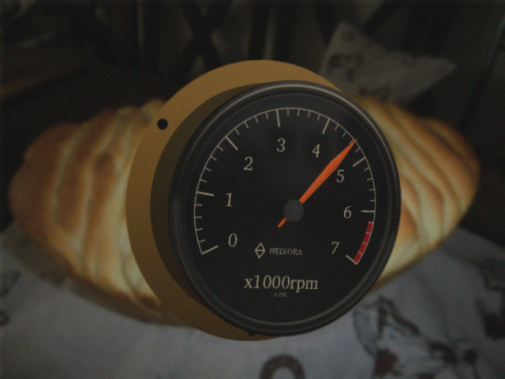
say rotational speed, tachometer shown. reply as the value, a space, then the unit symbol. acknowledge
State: 4600 rpm
